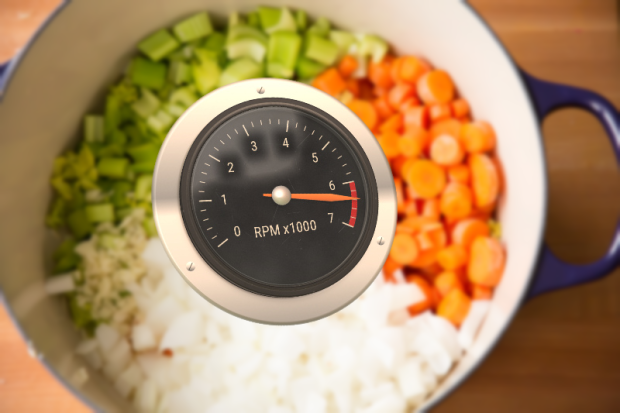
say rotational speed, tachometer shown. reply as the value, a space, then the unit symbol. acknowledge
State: 6400 rpm
